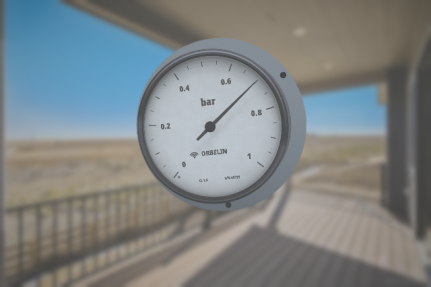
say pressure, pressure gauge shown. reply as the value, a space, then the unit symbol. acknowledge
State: 0.7 bar
